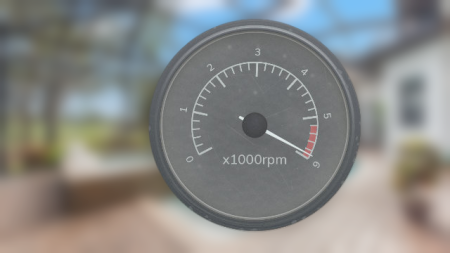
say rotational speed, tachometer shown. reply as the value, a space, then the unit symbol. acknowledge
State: 5900 rpm
